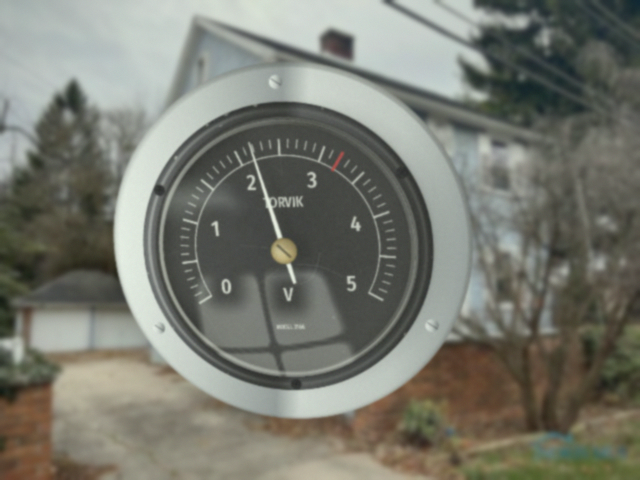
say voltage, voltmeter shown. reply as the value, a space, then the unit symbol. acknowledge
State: 2.2 V
